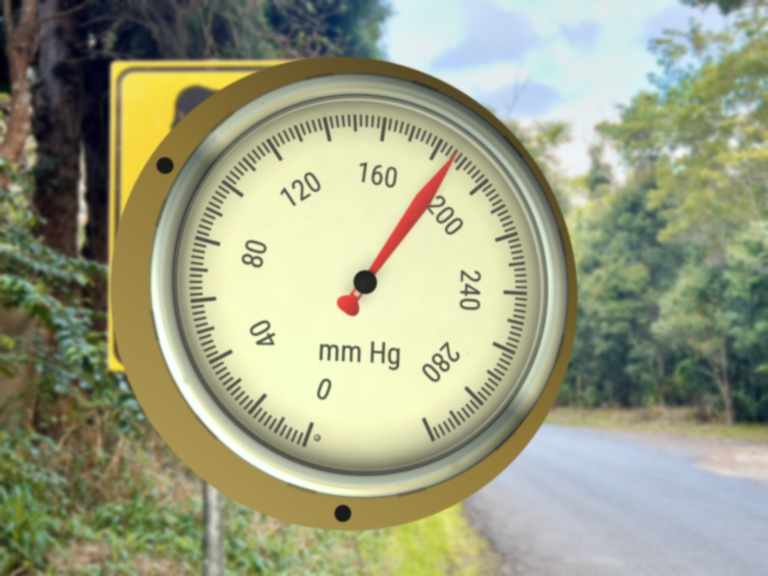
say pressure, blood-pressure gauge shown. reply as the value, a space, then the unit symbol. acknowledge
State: 186 mmHg
